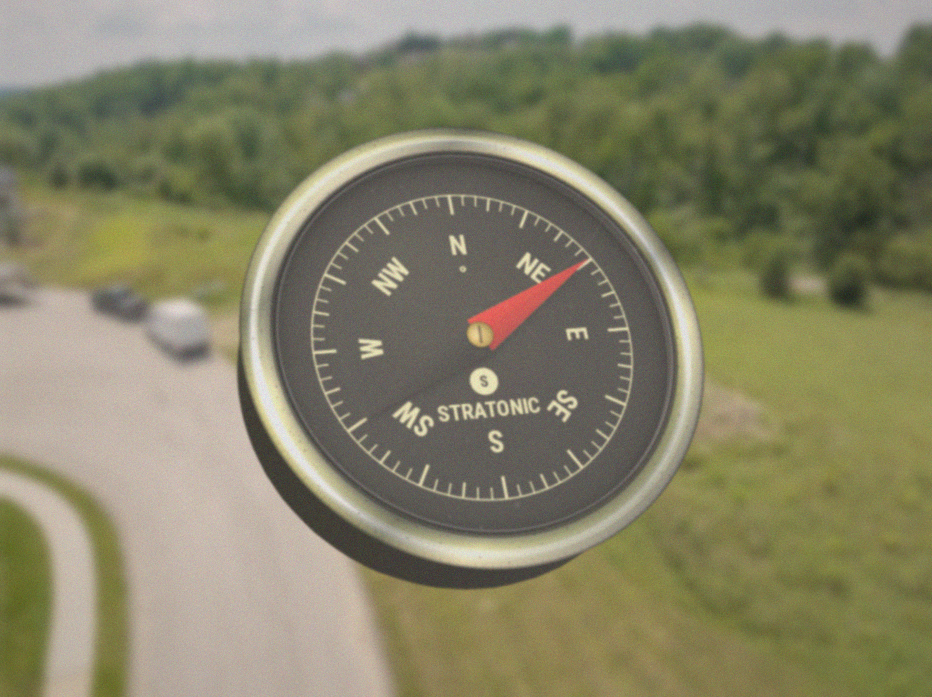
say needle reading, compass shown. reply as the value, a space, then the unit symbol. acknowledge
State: 60 °
